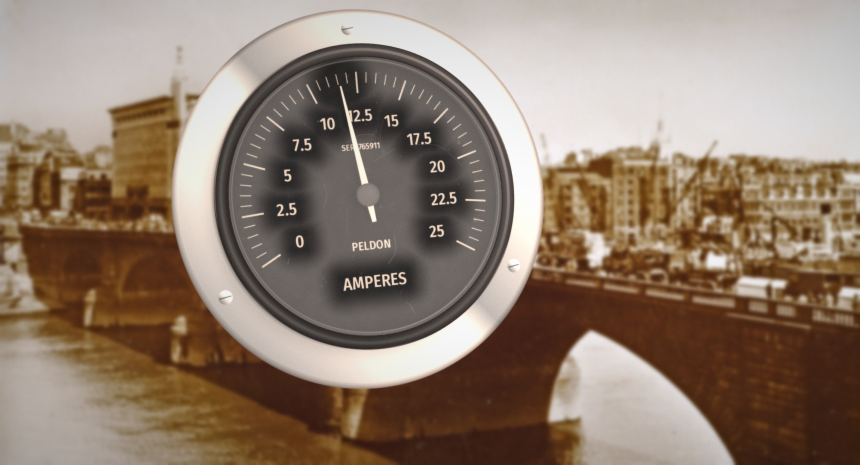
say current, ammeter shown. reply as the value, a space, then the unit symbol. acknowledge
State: 11.5 A
